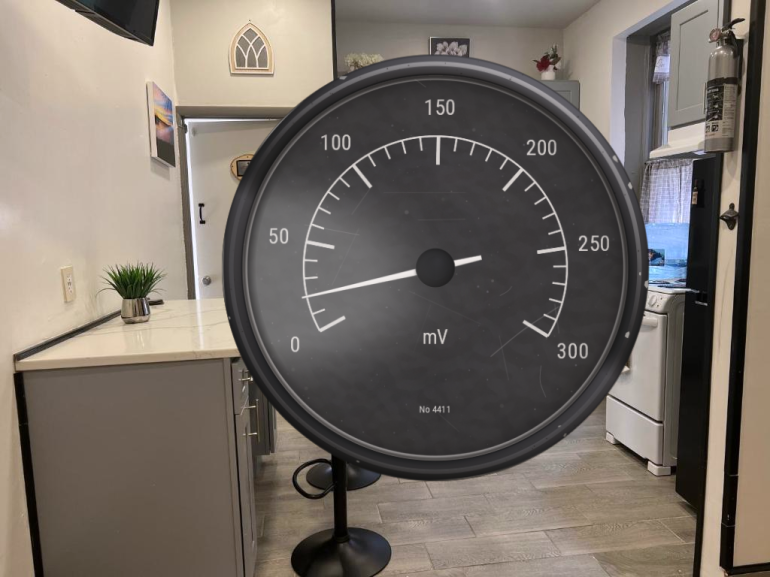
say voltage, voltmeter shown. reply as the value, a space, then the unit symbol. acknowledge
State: 20 mV
